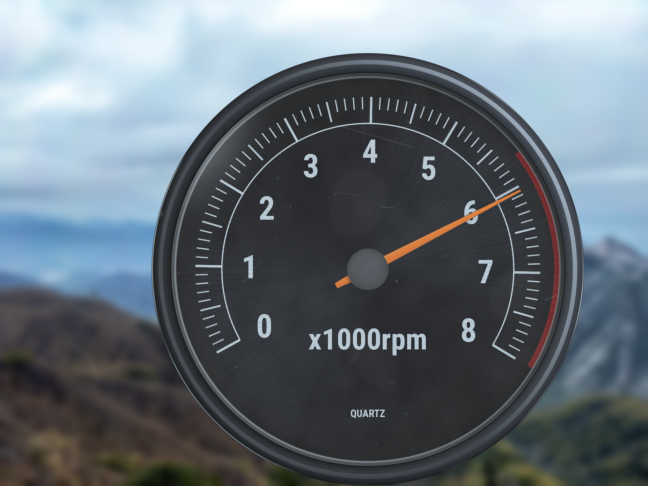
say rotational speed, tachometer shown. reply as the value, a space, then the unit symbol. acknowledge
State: 6050 rpm
